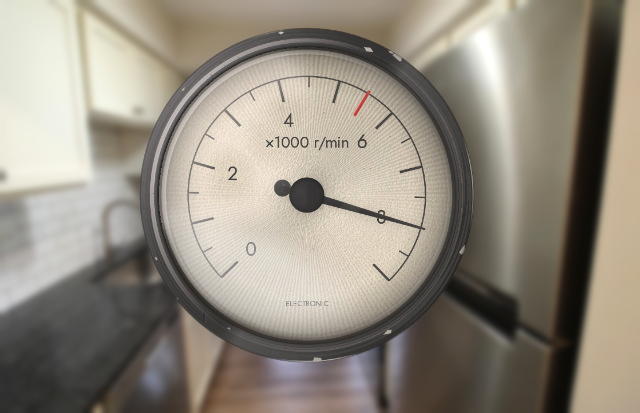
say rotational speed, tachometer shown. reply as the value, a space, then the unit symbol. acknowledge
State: 8000 rpm
